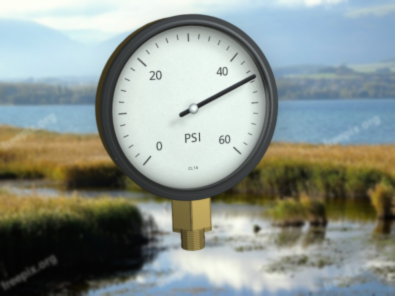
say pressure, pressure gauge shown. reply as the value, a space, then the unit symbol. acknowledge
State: 45 psi
